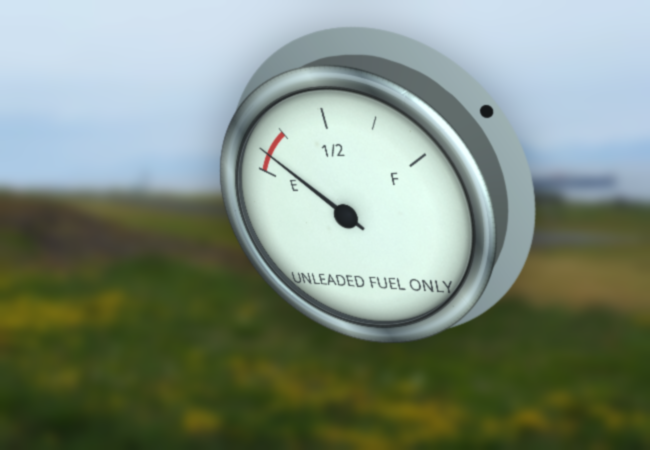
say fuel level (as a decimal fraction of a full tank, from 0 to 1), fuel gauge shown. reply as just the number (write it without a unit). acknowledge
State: 0.125
